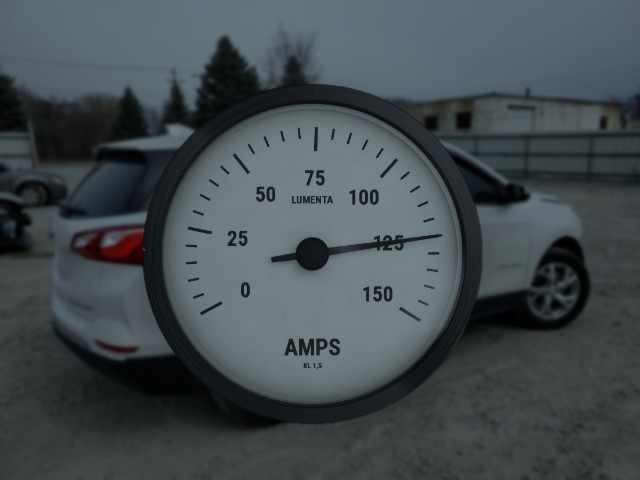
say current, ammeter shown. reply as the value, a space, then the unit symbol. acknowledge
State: 125 A
